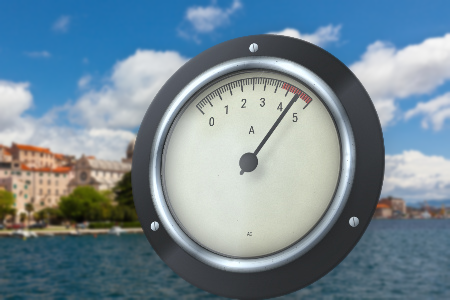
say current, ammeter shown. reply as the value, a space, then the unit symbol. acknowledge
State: 4.5 A
